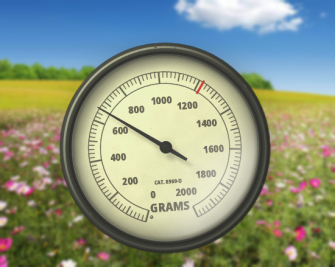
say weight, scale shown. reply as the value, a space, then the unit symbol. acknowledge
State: 660 g
